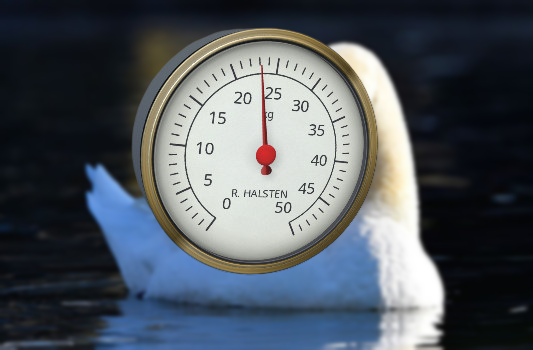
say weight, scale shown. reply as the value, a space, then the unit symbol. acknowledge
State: 23 kg
